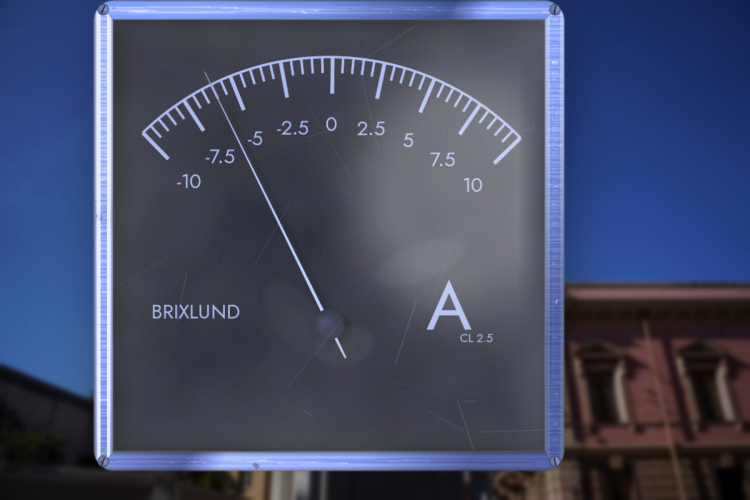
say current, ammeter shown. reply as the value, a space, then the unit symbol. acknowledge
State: -6 A
